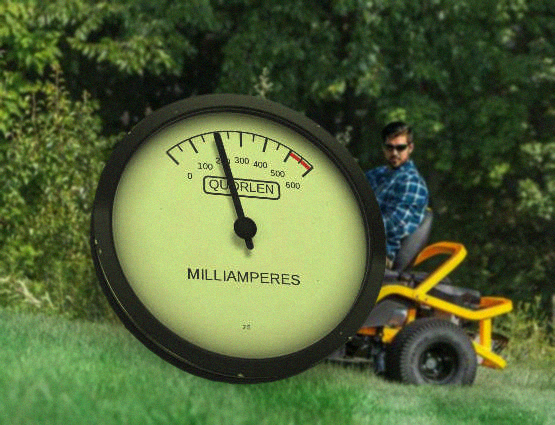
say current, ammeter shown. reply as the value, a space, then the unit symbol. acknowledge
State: 200 mA
